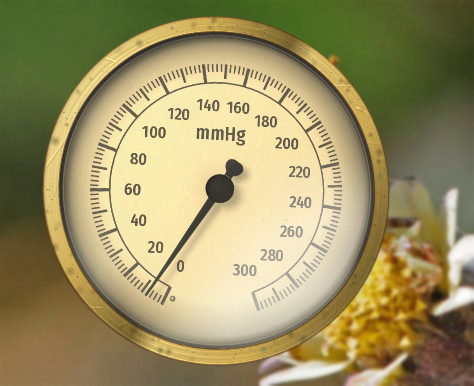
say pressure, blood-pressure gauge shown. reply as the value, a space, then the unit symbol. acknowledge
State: 8 mmHg
